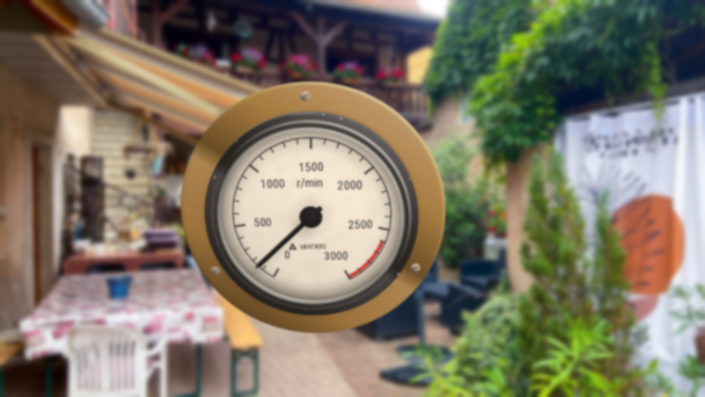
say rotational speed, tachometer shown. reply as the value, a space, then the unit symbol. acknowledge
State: 150 rpm
